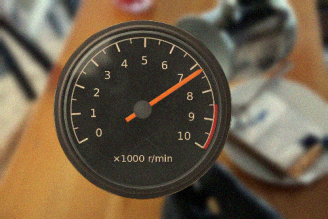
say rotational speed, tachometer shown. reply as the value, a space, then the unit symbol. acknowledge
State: 7250 rpm
